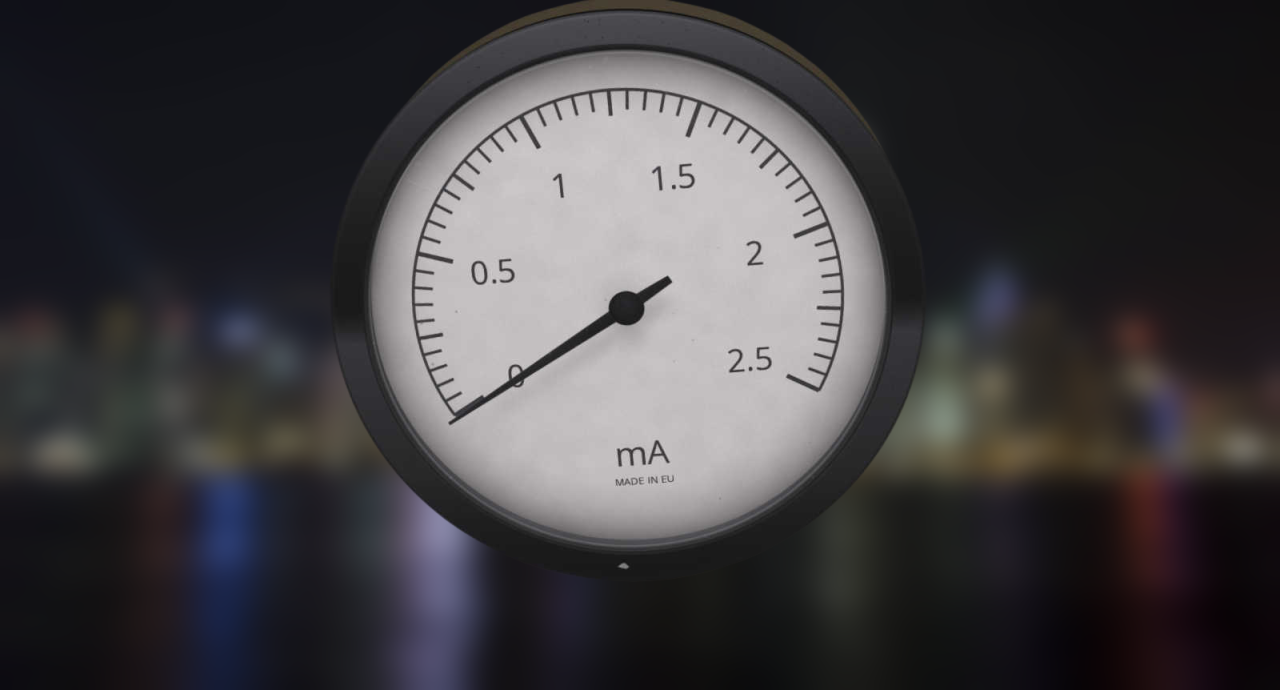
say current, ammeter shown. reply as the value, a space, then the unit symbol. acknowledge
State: 0 mA
